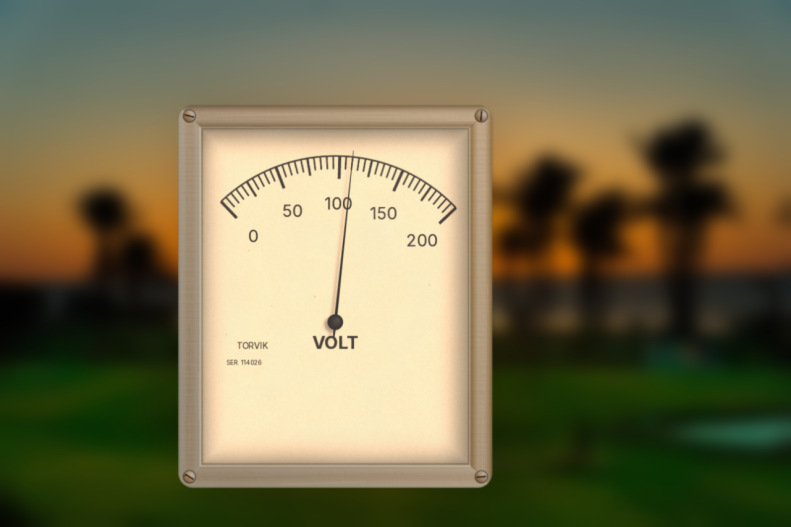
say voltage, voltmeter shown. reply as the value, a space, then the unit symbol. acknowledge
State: 110 V
